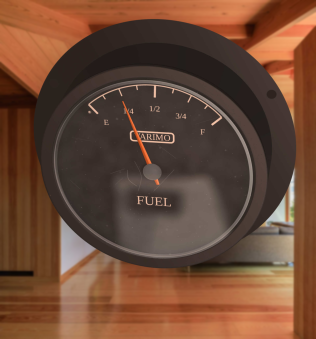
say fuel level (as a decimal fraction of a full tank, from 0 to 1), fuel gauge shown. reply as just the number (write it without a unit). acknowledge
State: 0.25
